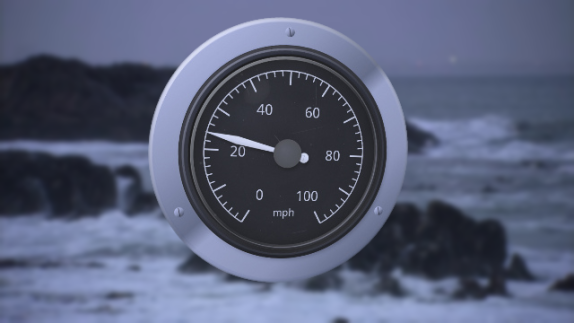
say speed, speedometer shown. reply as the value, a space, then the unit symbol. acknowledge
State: 24 mph
